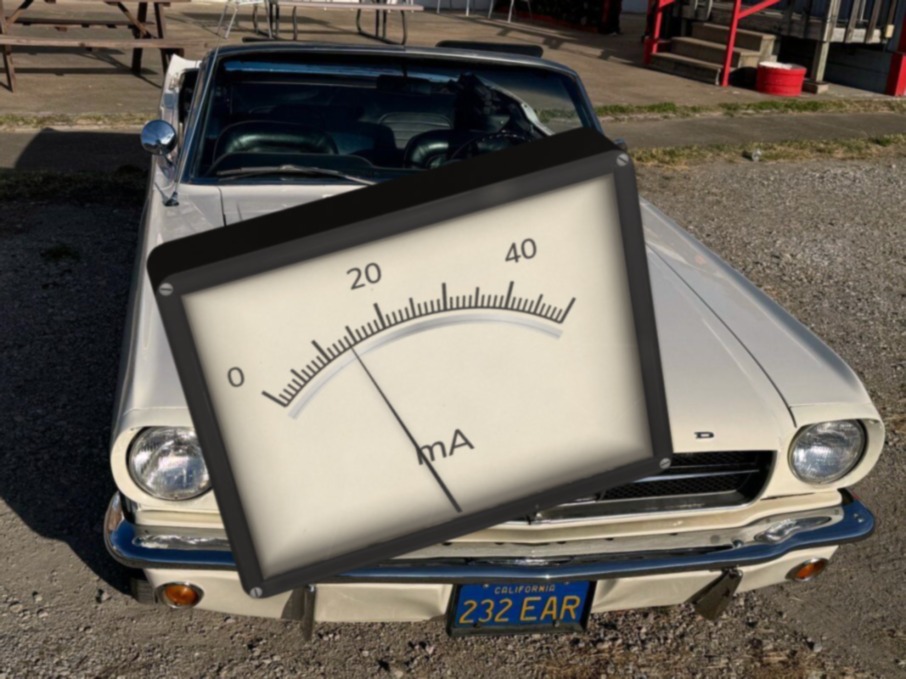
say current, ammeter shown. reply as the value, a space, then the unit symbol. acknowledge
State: 14 mA
